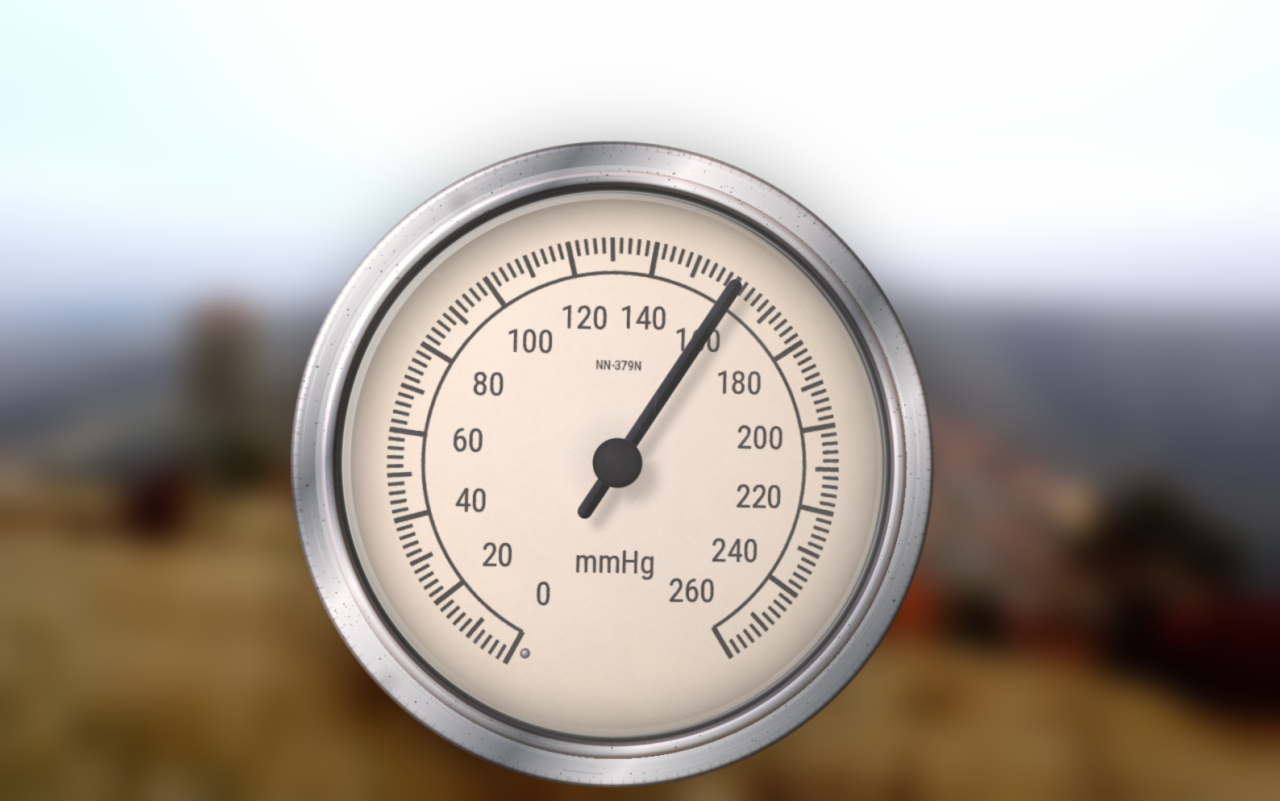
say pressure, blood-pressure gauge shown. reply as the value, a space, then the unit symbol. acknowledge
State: 160 mmHg
